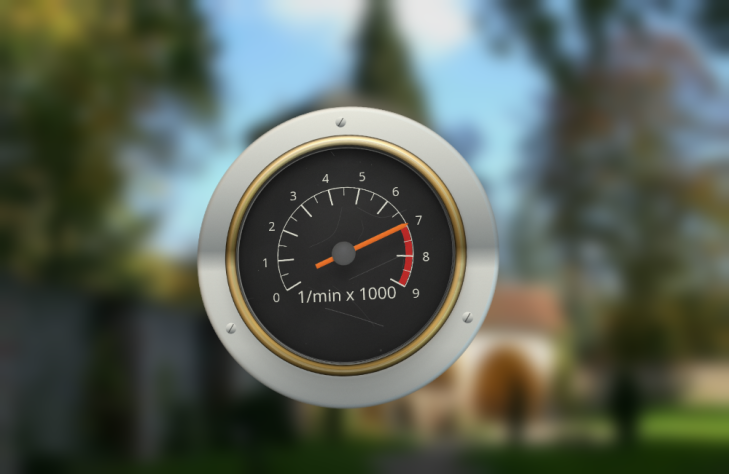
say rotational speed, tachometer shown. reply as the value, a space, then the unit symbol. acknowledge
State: 7000 rpm
